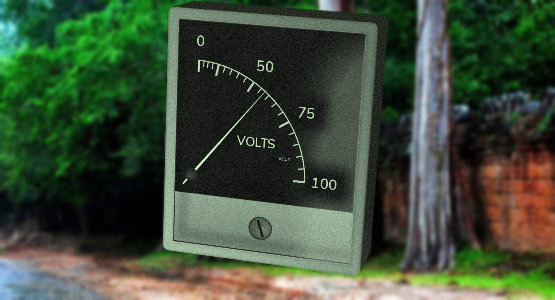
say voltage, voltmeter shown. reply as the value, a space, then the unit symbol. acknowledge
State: 57.5 V
